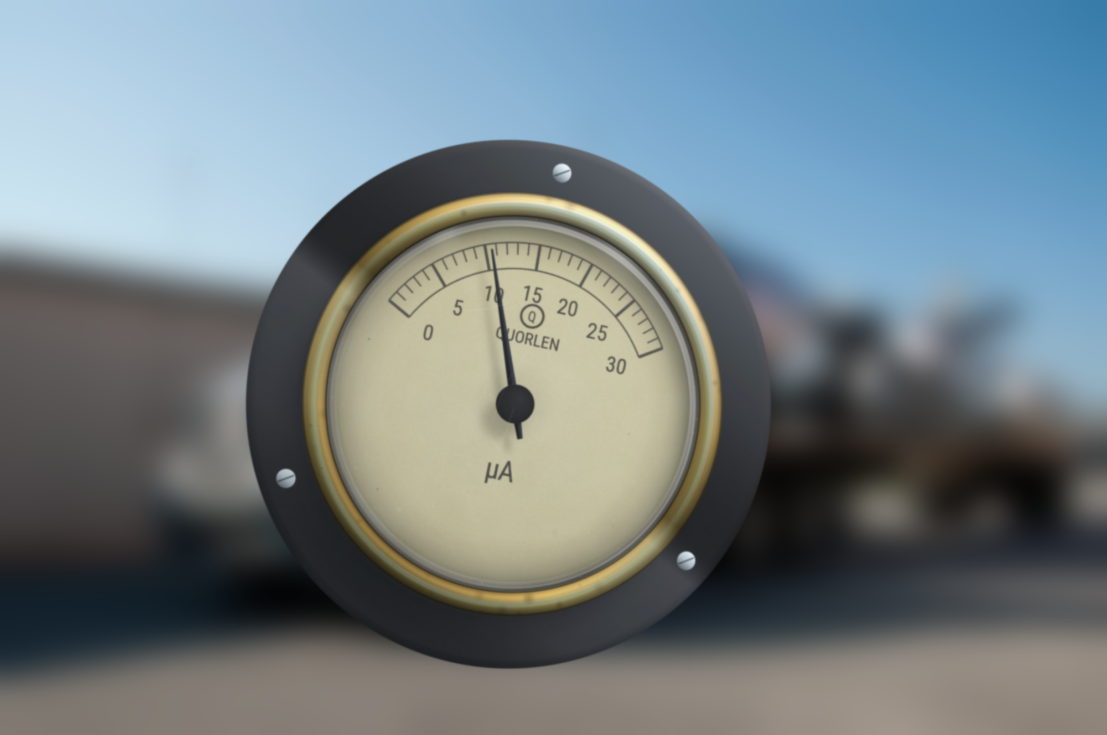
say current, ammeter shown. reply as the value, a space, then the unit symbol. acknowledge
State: 10.5 µA
